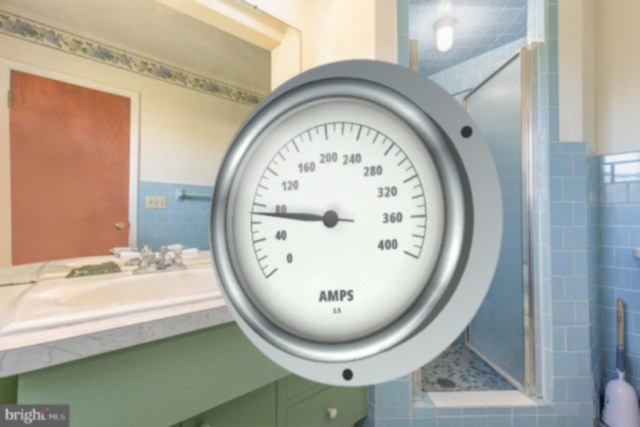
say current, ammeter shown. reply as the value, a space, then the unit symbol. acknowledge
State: 70 A
